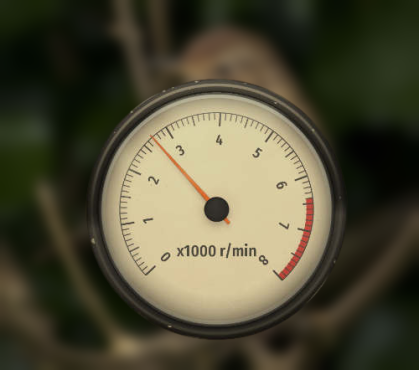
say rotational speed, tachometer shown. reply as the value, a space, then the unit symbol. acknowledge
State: 2700 rpm
